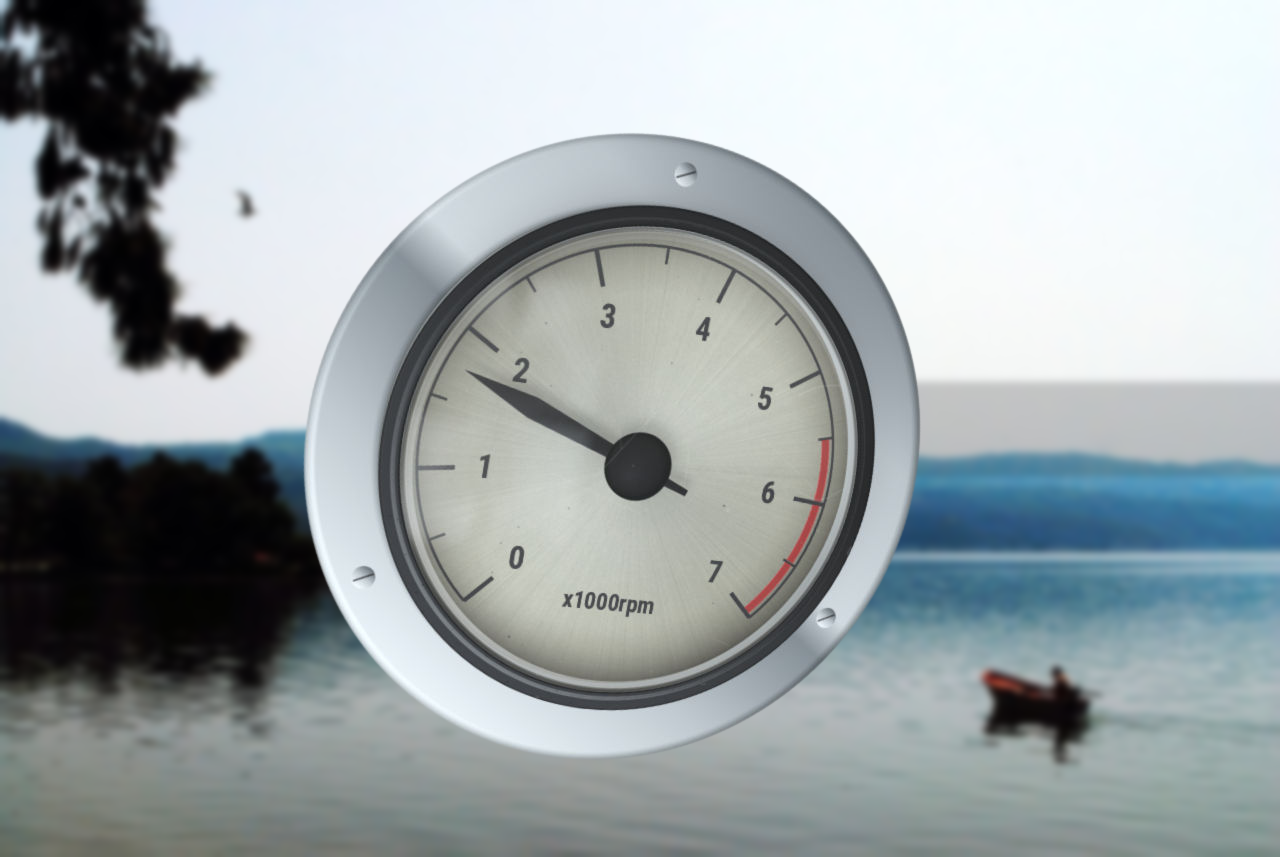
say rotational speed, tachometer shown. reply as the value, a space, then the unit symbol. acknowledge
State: 1750 rpm
